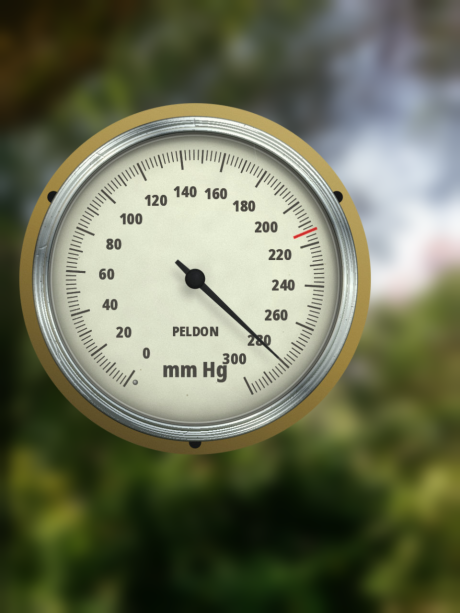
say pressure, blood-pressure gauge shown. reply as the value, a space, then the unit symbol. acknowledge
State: 280 mmHg
